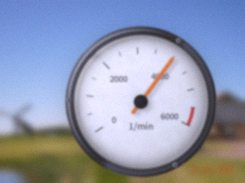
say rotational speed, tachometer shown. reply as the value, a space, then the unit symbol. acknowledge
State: 4000 rpm
